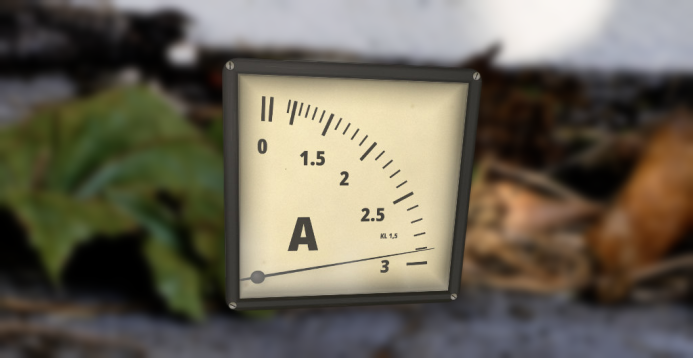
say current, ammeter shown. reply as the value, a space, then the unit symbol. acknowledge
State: 2.9 A
